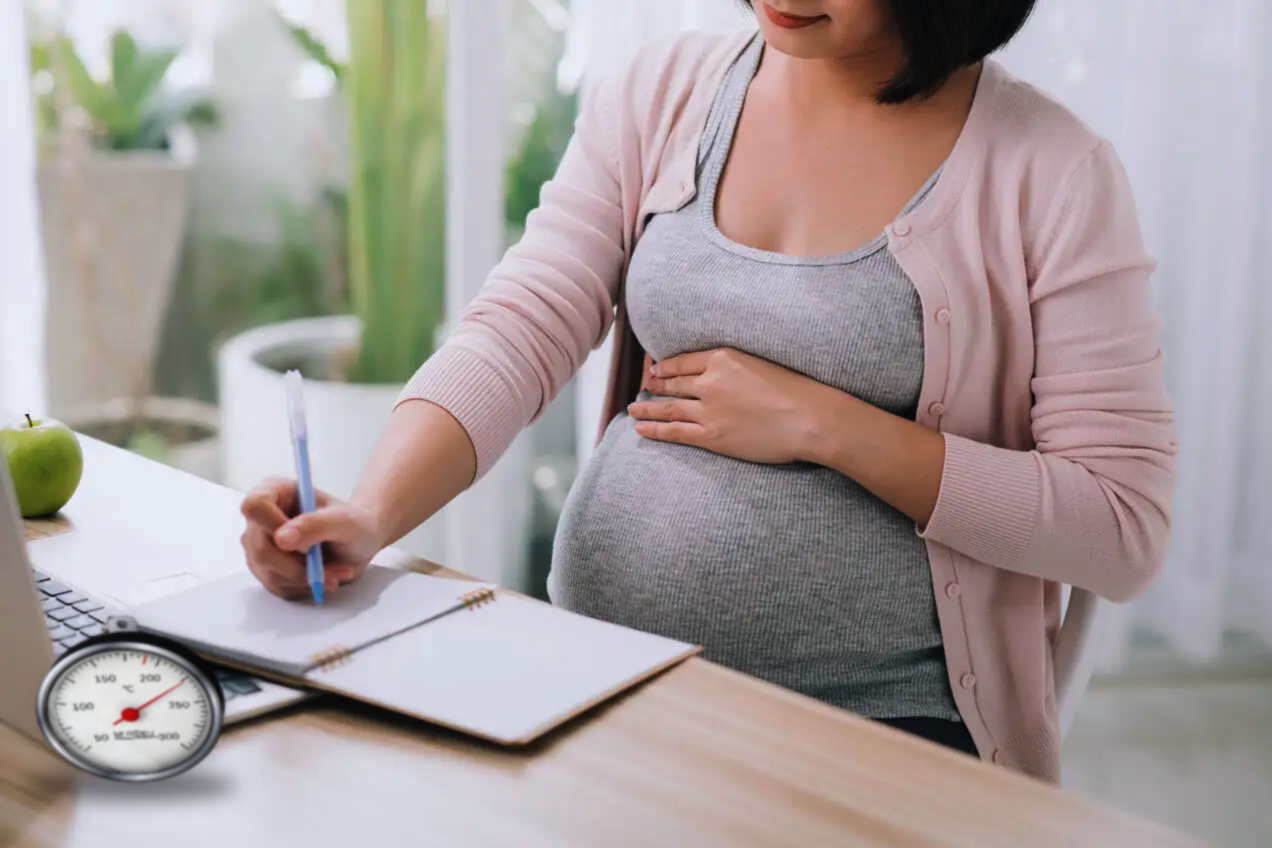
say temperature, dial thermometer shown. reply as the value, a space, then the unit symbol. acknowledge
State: 225 °C
